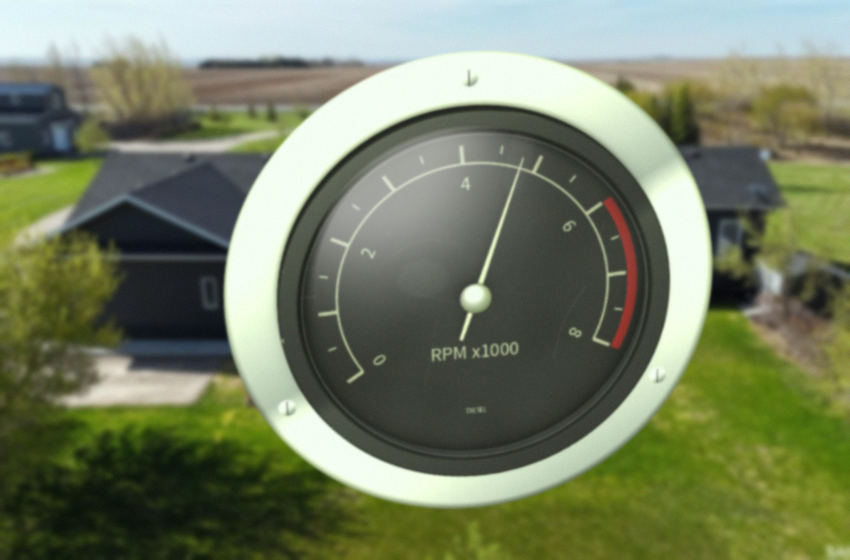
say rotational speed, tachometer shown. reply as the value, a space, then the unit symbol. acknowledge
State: 4750 rpm
